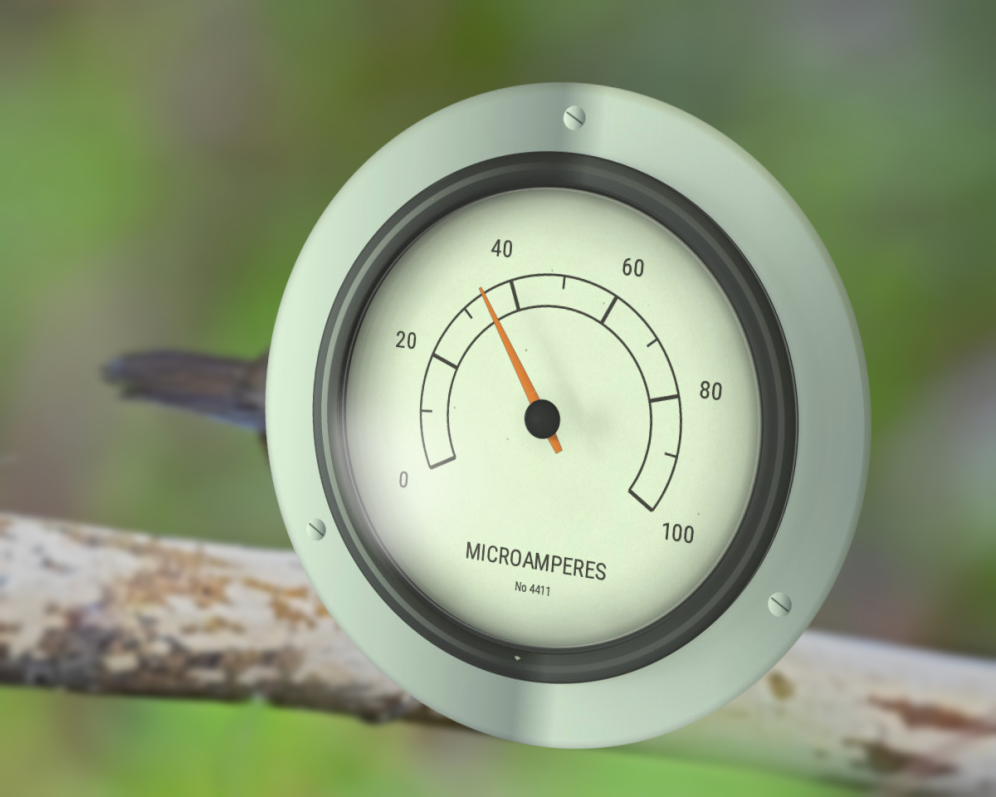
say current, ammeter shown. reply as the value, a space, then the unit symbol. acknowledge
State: 35 µA
